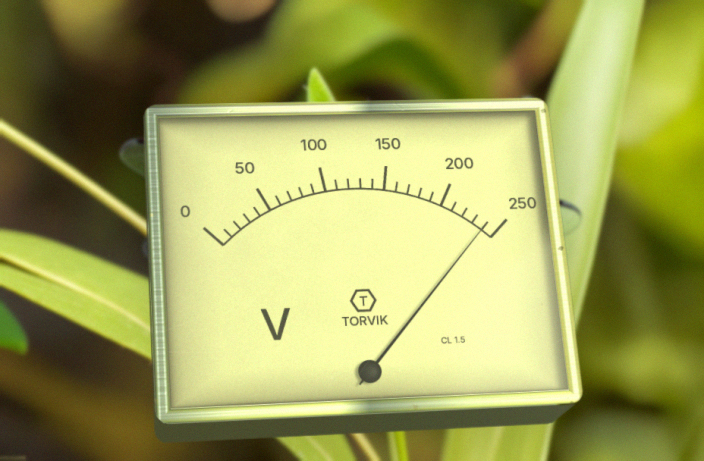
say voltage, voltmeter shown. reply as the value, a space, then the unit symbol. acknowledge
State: 240 V
